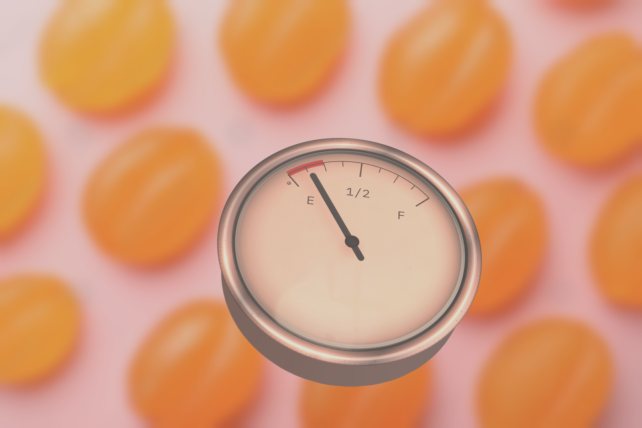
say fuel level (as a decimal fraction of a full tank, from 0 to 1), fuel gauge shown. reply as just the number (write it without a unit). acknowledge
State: 0.125
